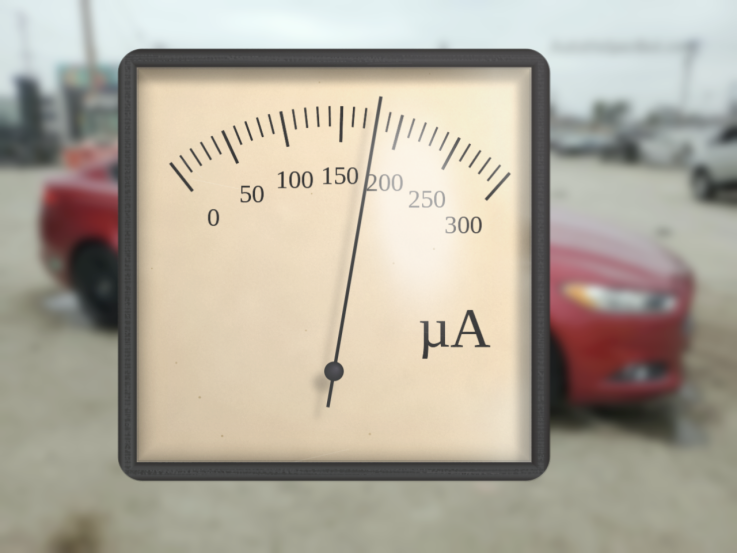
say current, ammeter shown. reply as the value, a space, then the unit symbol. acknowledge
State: 180 µA
